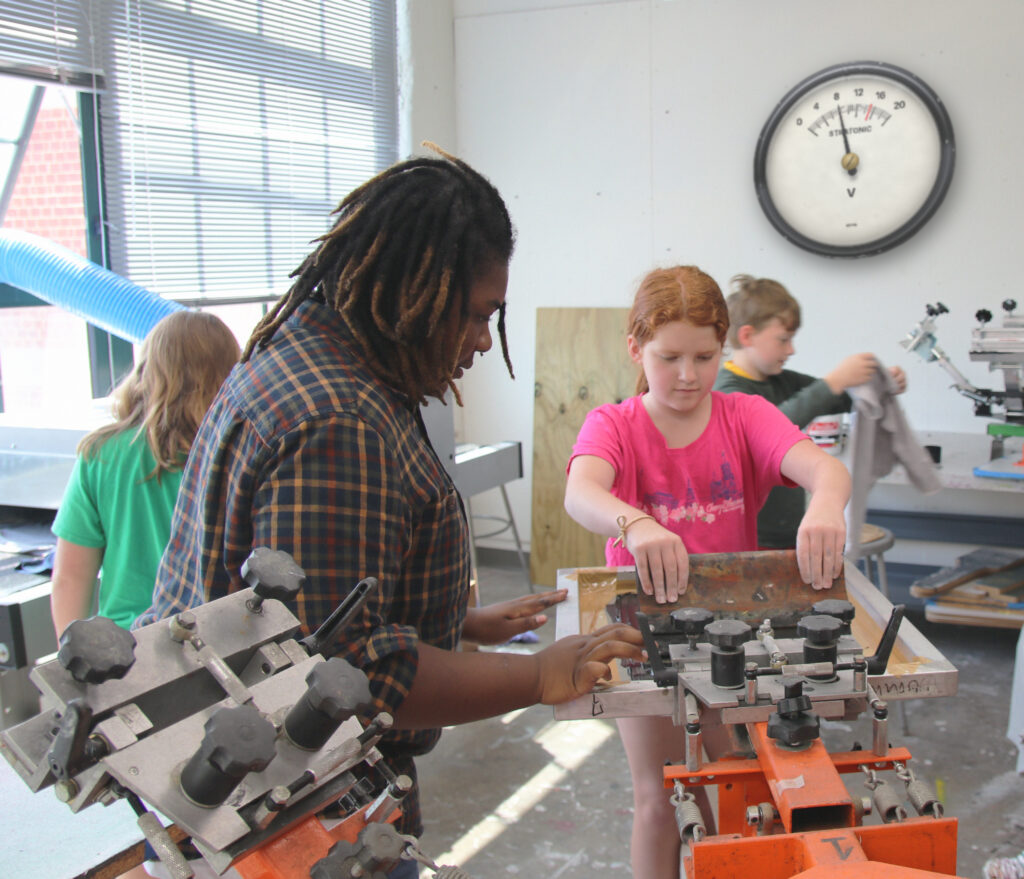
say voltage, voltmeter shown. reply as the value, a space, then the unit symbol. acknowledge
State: 8 V
